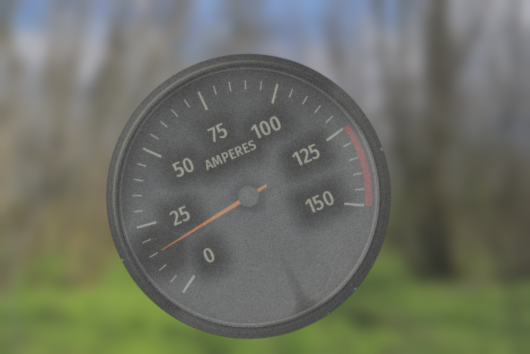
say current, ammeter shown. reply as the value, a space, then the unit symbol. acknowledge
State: 15 A
